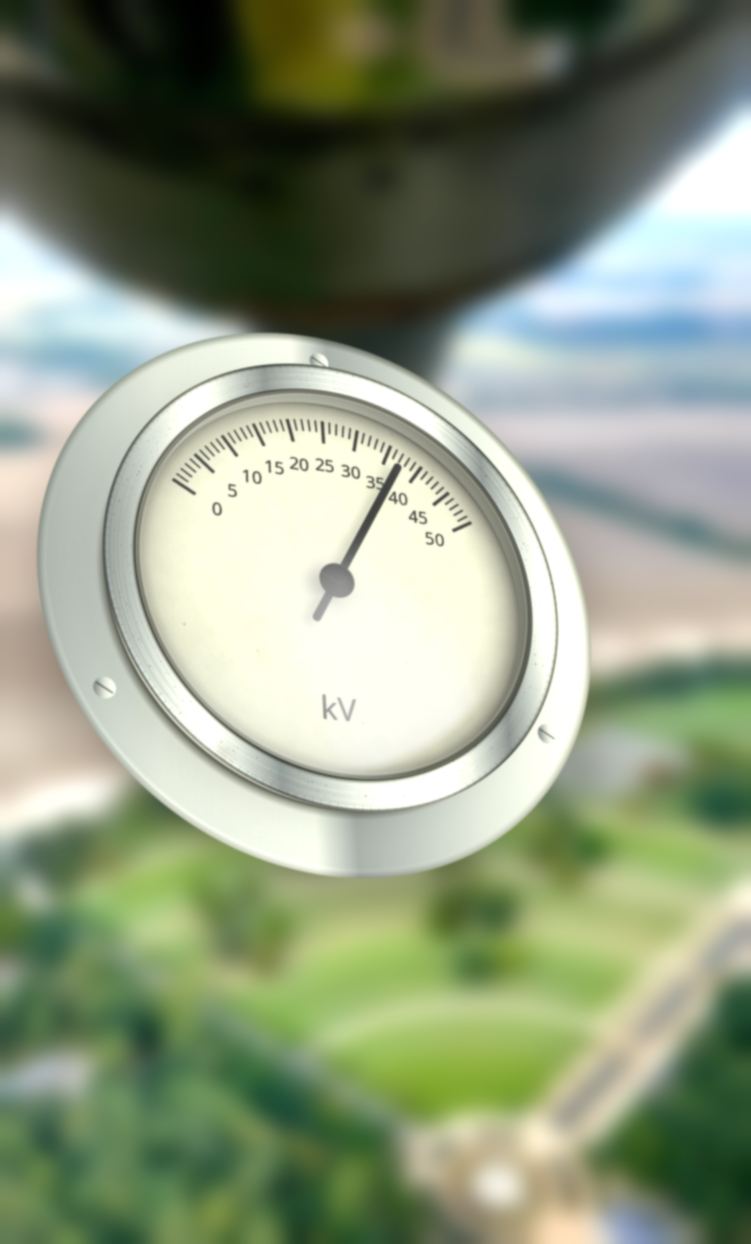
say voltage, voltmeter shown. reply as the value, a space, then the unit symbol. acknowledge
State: 37 kV
